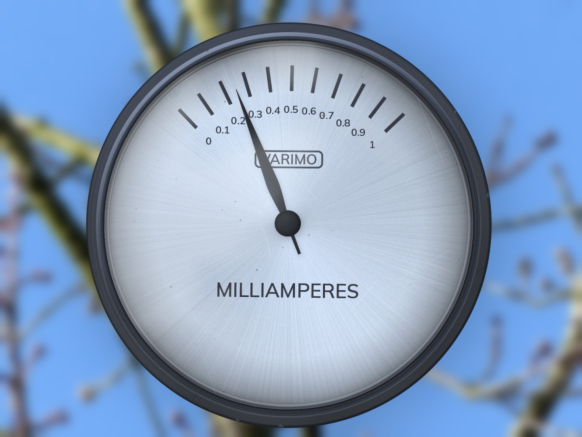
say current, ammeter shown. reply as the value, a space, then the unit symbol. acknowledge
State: 0.25 mA
